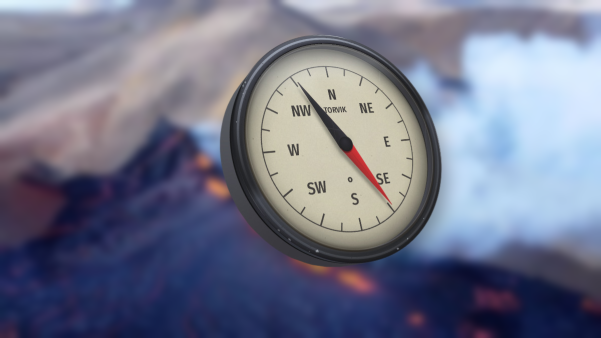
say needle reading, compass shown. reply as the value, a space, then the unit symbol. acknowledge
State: 150 °
